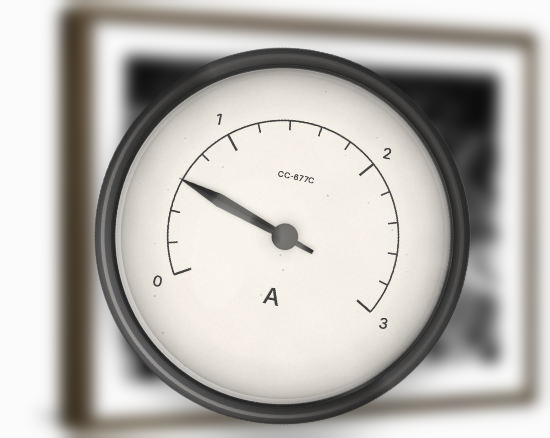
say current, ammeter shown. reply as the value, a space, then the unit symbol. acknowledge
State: 0.6 A
